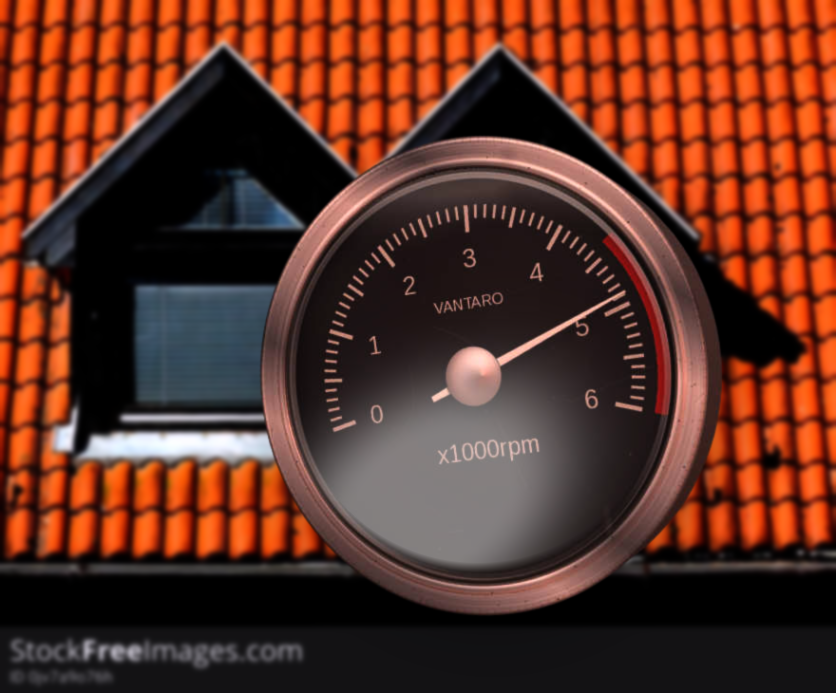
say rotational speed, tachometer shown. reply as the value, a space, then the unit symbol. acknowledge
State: 4900 rpm
